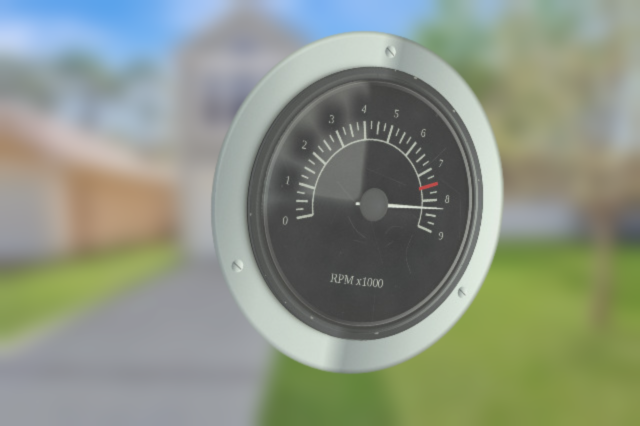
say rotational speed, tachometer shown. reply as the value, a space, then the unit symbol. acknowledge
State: 8250 rpm
